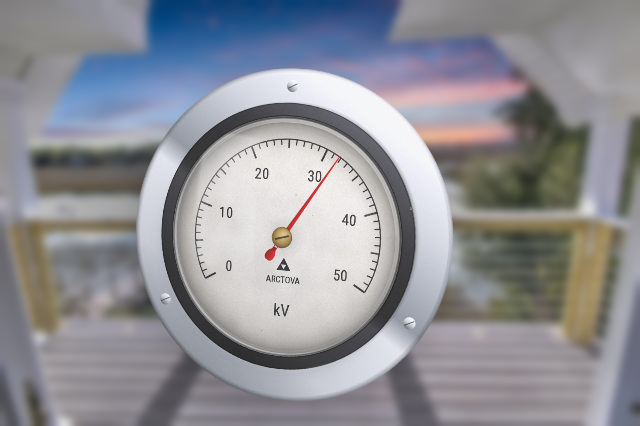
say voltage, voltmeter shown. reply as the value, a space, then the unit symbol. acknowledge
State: 32 kV
